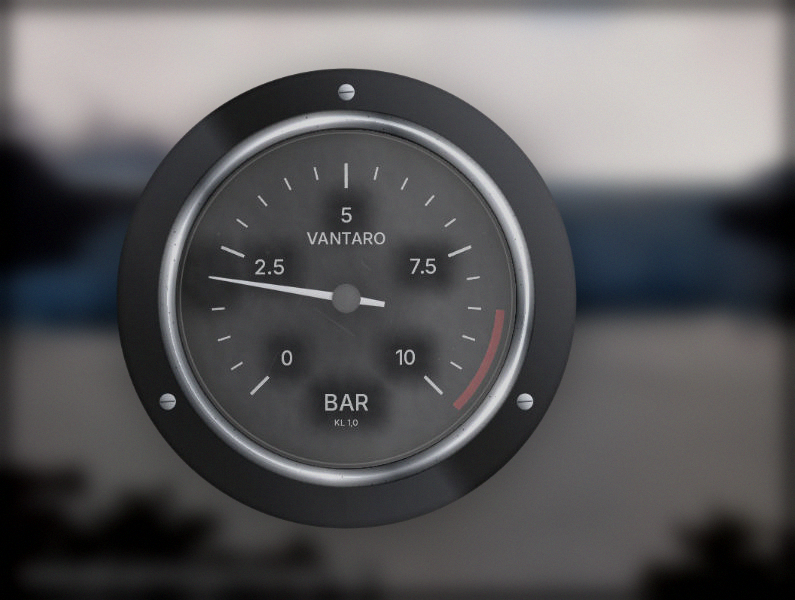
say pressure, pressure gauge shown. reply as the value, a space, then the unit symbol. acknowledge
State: 2 bar
